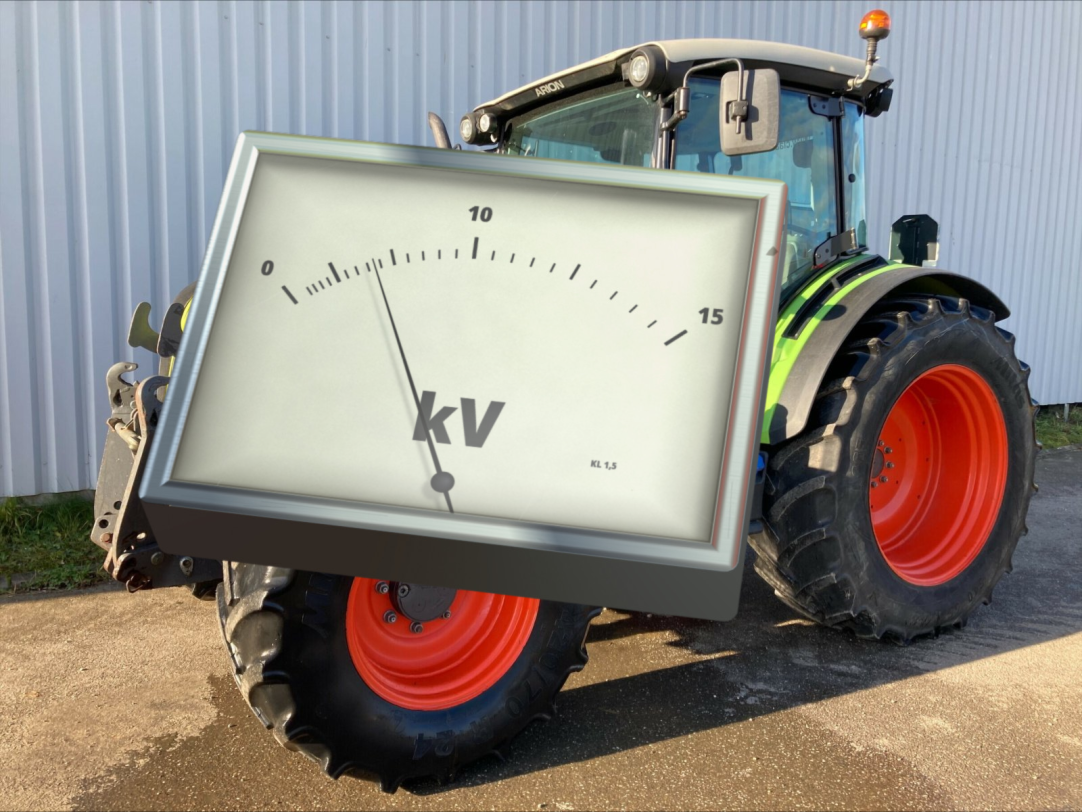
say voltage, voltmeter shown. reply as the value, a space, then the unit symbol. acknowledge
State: 6.75 kV
